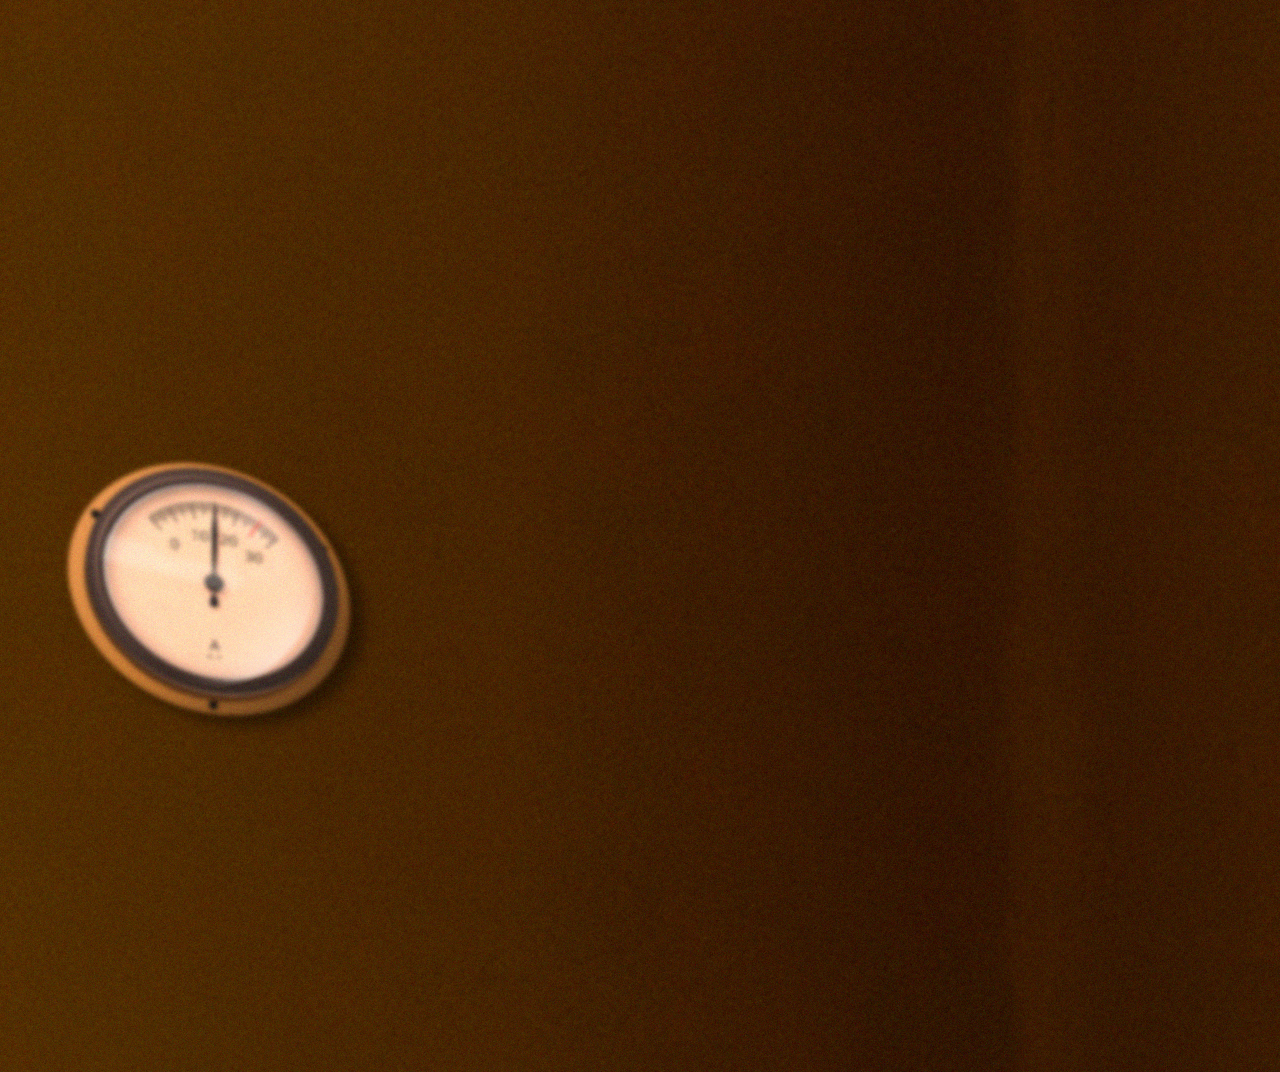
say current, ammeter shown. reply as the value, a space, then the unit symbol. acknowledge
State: 15 A
